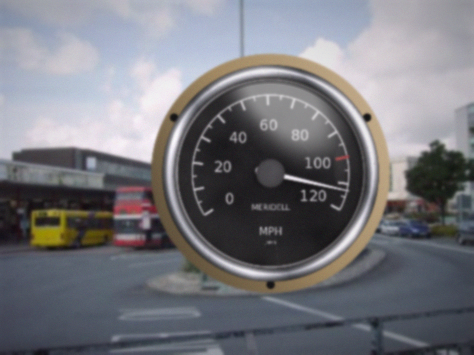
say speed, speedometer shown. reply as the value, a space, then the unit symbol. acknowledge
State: 112.5 mph
